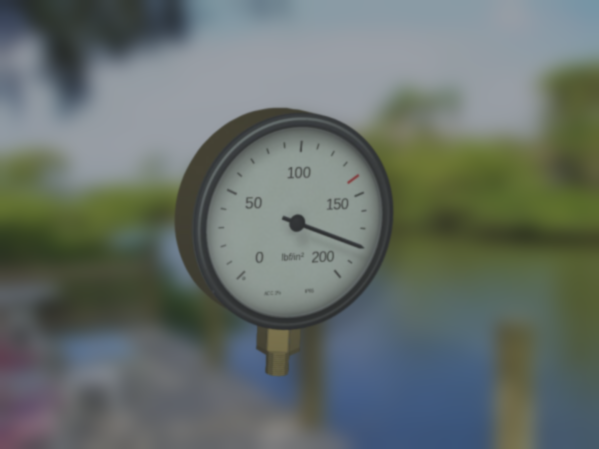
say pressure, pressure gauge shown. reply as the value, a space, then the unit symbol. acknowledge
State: 180 psi
